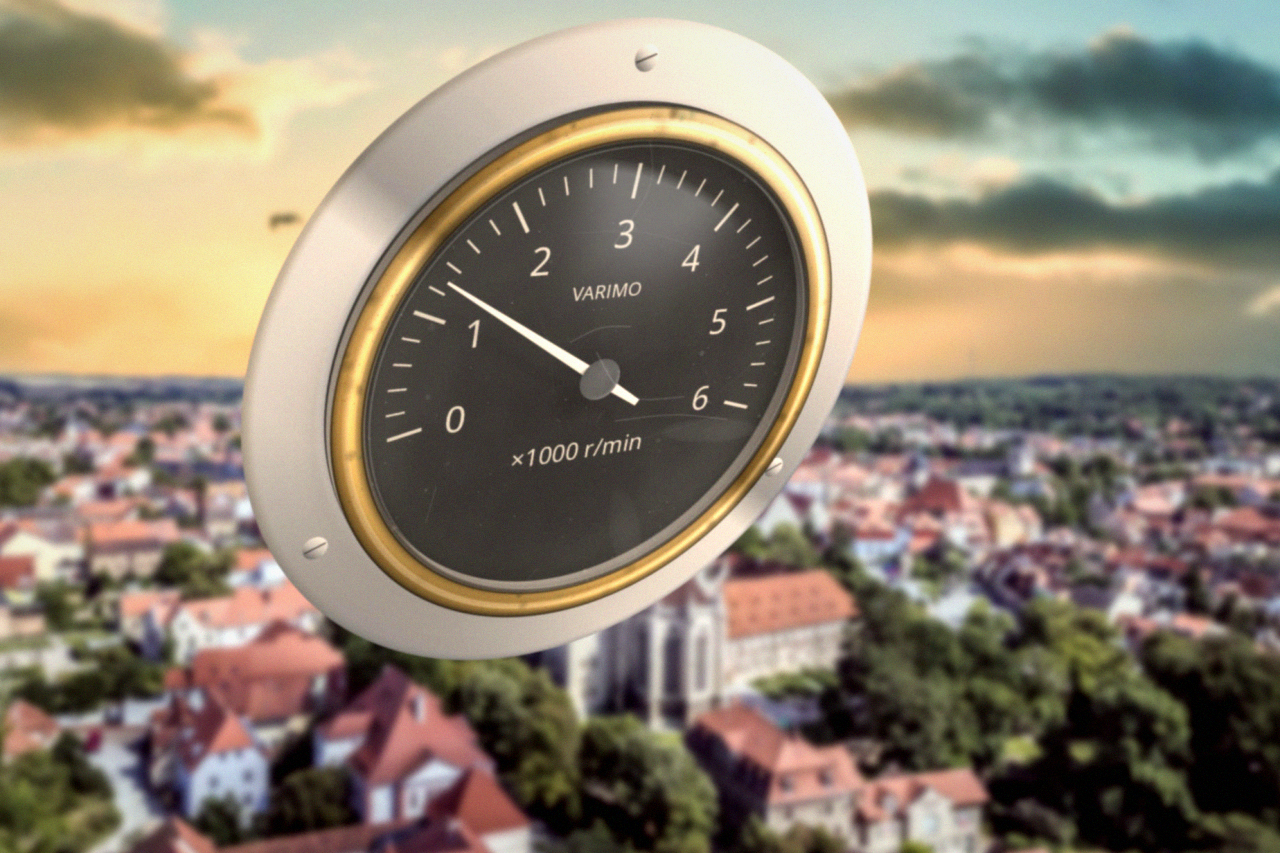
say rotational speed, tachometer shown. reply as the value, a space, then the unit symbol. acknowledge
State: 1300 rpm
